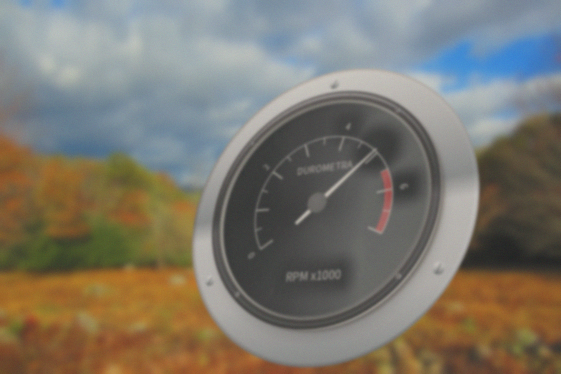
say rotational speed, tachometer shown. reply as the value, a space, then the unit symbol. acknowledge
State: 5000 rpm
